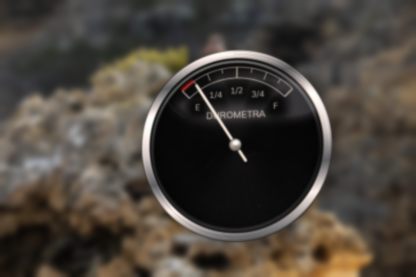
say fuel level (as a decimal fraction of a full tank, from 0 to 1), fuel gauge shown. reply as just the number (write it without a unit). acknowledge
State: 0.125
